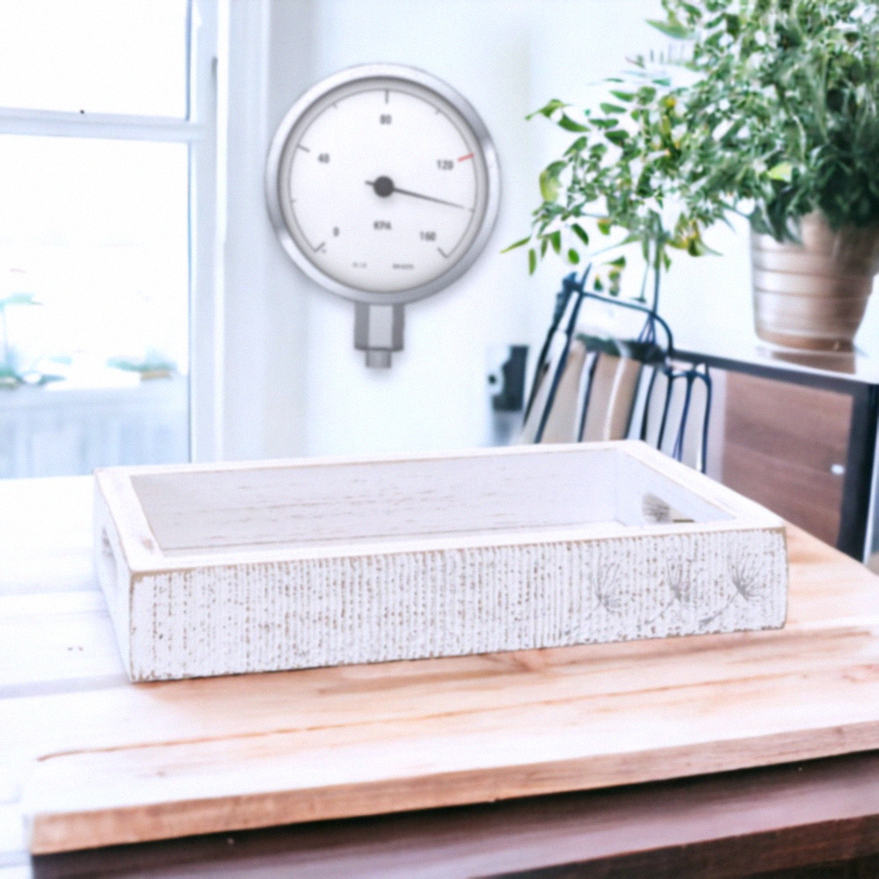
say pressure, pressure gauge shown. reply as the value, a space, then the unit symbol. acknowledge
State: 140 kPa
